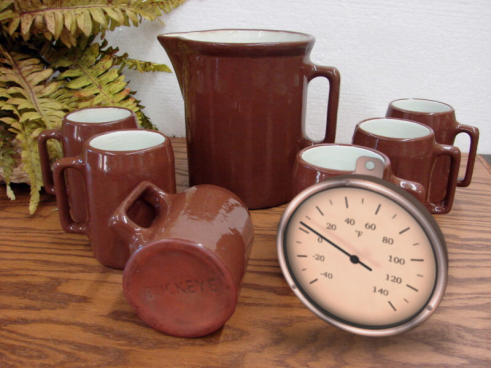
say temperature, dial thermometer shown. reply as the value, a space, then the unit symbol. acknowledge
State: 5 °F
